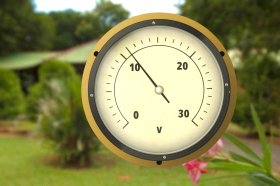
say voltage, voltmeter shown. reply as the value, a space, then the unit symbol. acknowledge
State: 11 V
